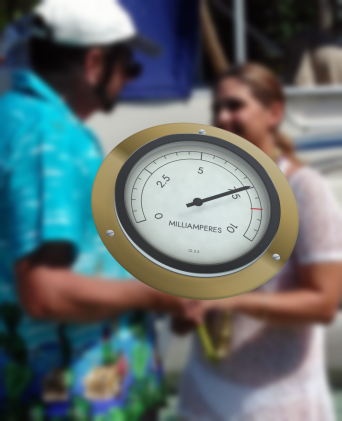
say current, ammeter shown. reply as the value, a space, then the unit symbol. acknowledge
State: 7.5 mA
